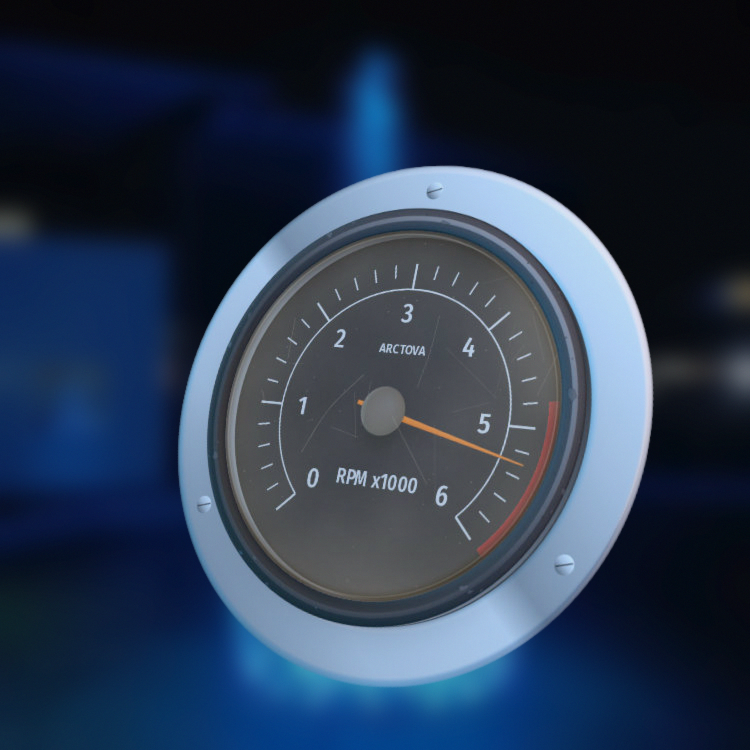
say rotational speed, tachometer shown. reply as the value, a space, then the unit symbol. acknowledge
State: 5300 rpm
